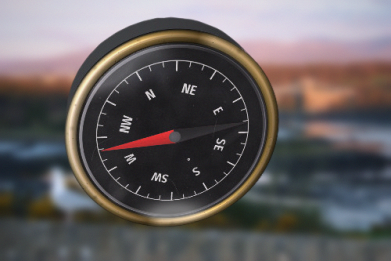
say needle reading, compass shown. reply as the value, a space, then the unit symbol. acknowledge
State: 290 °
